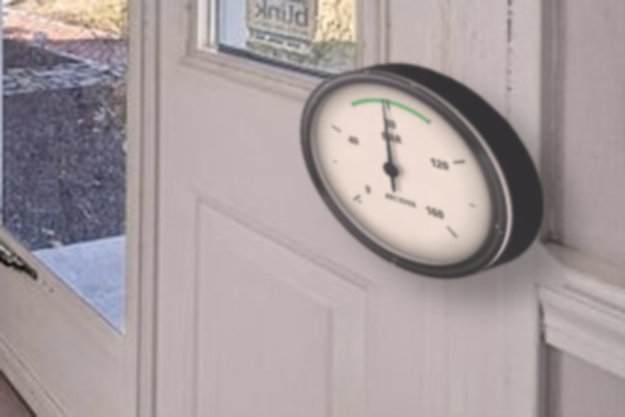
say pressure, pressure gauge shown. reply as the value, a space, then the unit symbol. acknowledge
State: 80 bar
